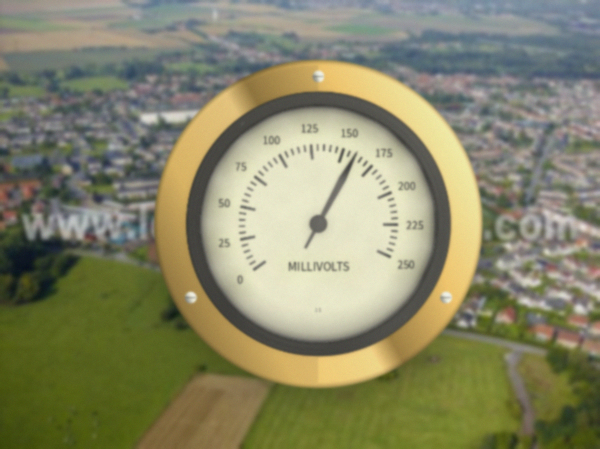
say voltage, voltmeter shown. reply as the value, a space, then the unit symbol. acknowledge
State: 160 mV
